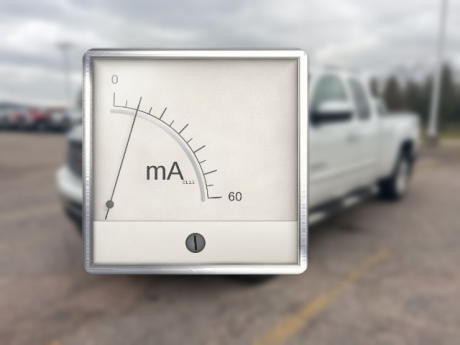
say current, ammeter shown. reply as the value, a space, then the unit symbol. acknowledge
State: 10 mA
